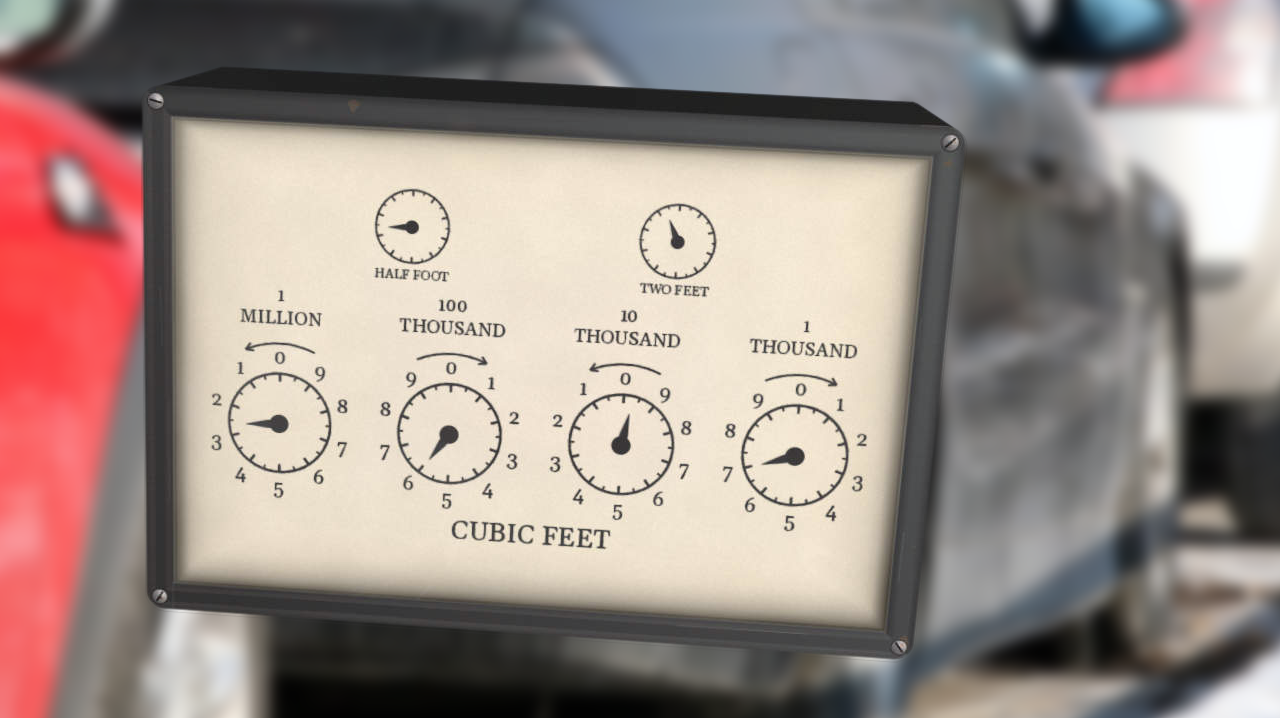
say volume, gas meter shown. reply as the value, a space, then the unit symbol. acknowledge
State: 259700 ft³
